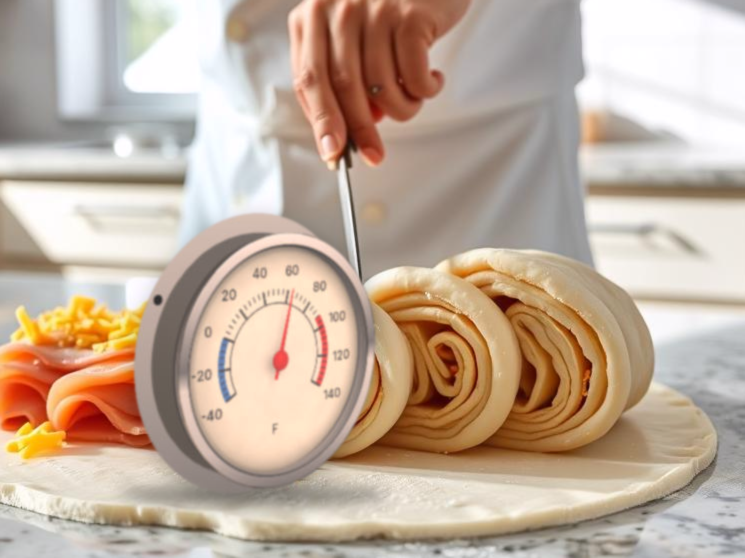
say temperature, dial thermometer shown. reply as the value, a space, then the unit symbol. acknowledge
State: 60 °F
